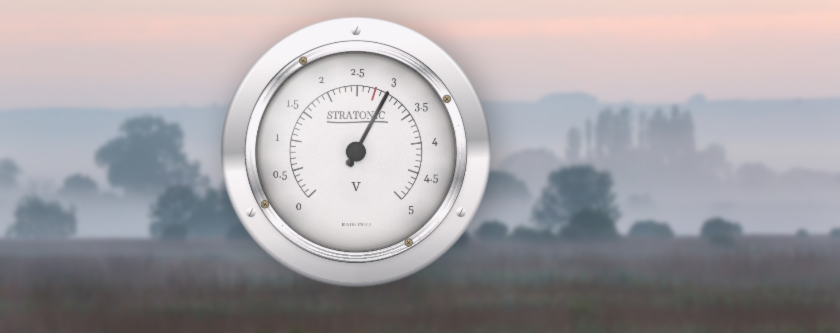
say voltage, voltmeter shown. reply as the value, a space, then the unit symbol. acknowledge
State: 3 V
